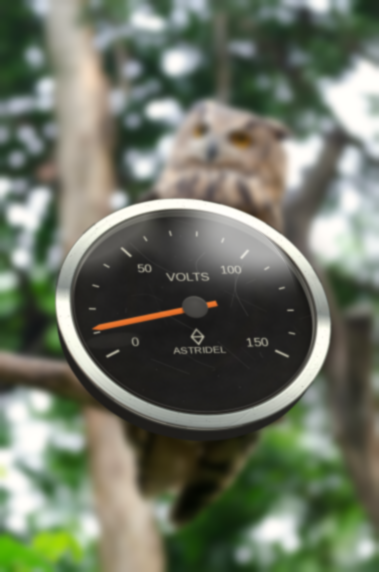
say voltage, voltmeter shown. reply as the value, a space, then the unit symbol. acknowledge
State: 10 V
